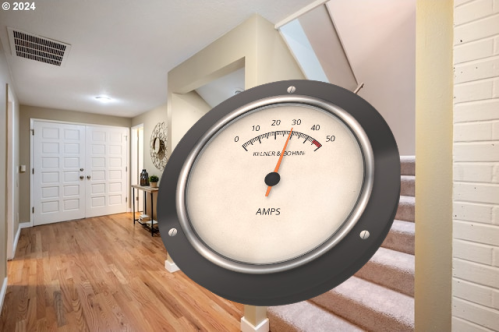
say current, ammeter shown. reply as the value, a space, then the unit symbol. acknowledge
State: 30 A
